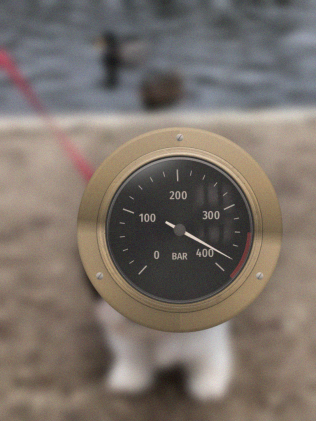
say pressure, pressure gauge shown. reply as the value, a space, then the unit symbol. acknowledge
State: 380 bar
